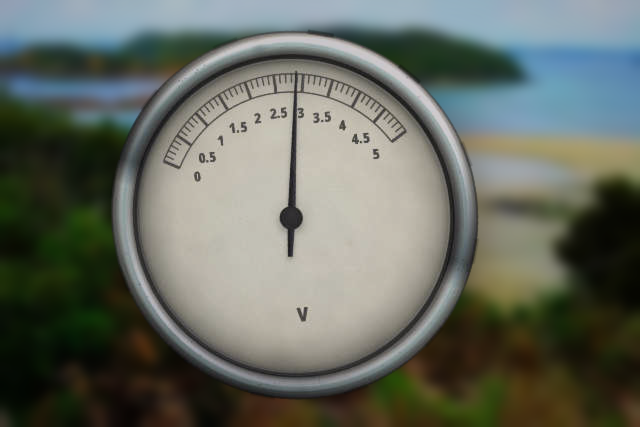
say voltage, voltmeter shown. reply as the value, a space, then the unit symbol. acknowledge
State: 2.9 V
